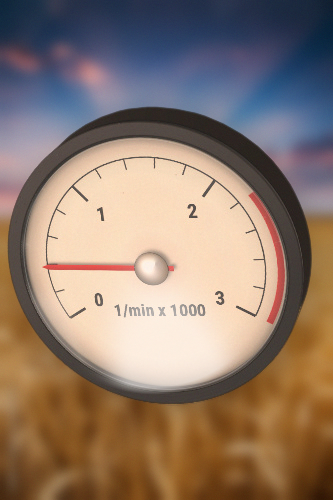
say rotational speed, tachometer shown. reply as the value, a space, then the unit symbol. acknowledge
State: 400 rpm
